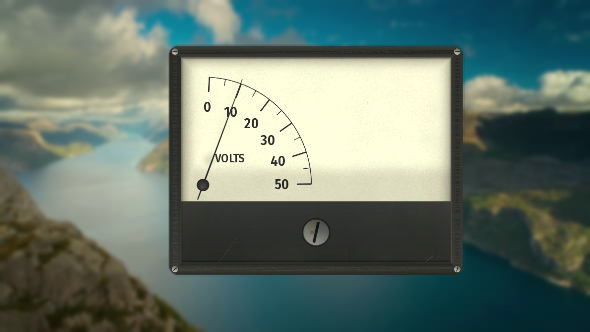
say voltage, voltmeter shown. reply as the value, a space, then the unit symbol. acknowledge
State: 10 V
